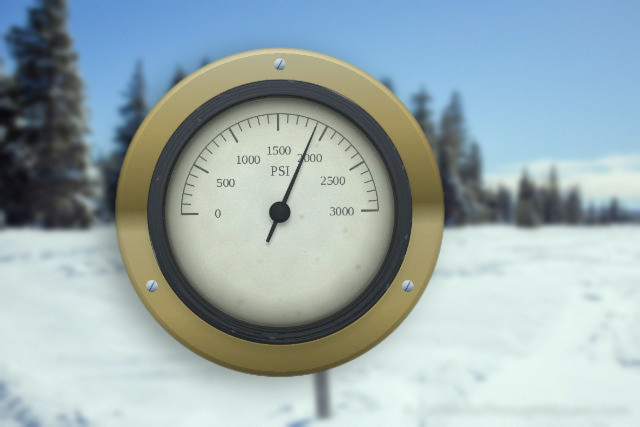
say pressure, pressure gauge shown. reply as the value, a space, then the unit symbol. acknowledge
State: 1900 psi
